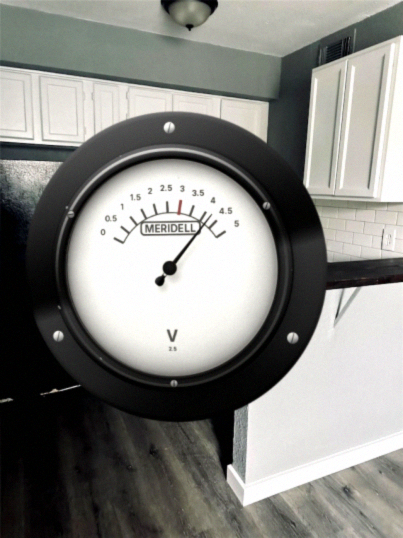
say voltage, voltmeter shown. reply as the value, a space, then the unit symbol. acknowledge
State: 4.25 V
